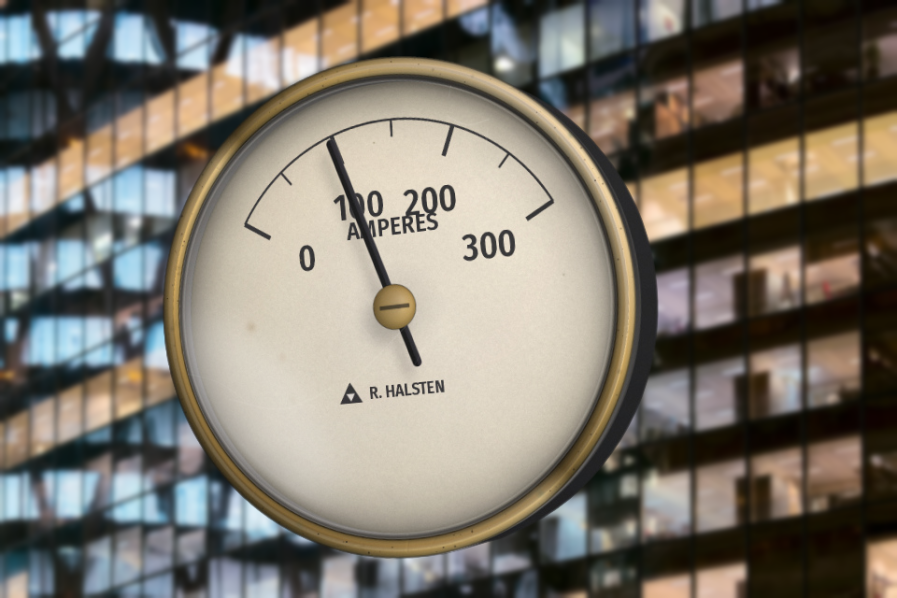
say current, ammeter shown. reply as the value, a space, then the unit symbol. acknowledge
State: 100 A
